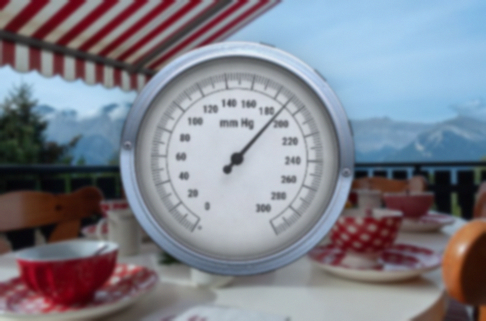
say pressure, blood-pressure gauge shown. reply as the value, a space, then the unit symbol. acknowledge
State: 190 mmHg
